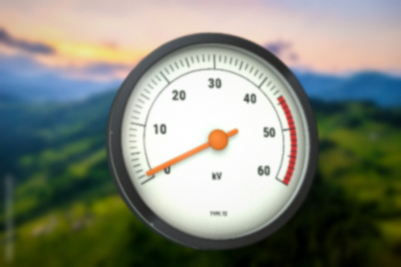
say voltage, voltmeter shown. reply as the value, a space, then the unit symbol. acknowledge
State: 1 kV
